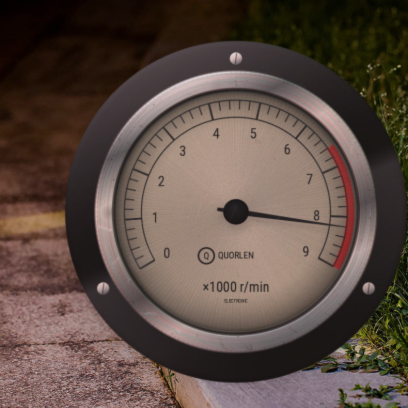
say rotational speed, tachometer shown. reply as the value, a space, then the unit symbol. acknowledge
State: 8200 rpm
